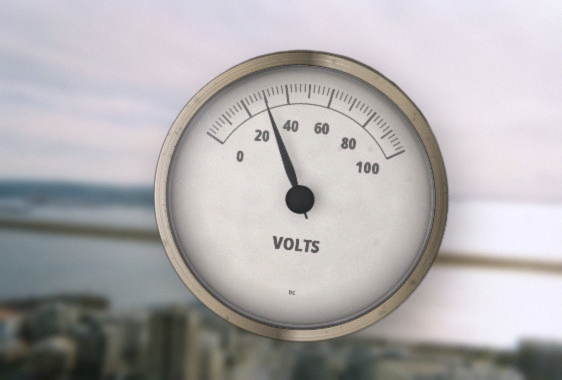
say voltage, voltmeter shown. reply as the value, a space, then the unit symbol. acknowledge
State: 30 V
